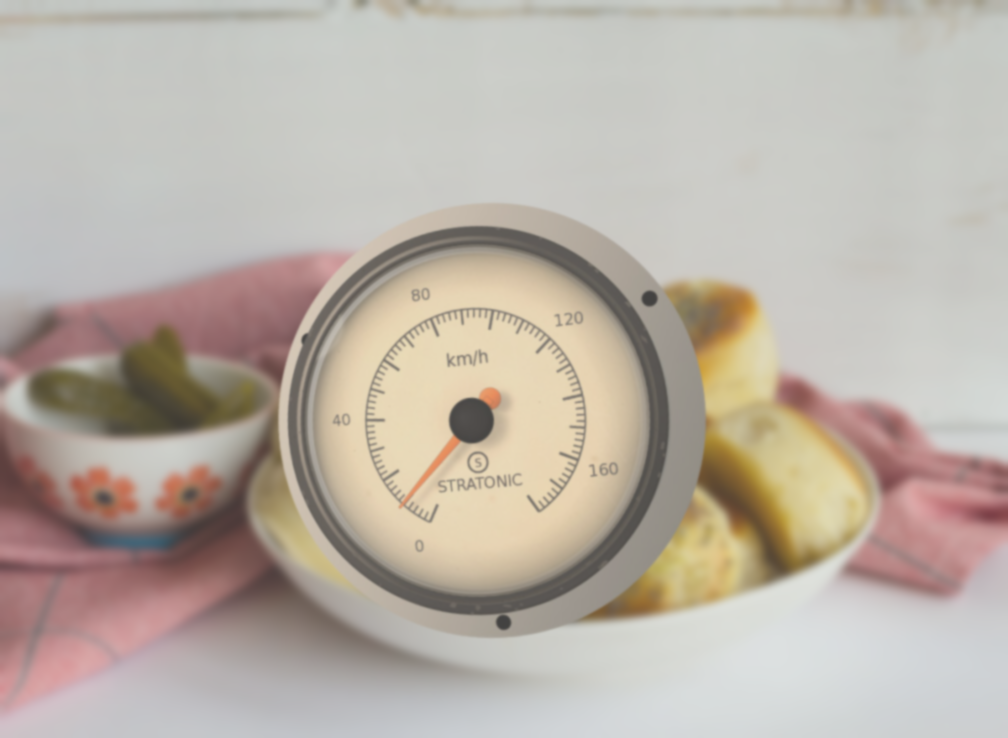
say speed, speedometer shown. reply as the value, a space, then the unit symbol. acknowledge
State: 10 km/h
